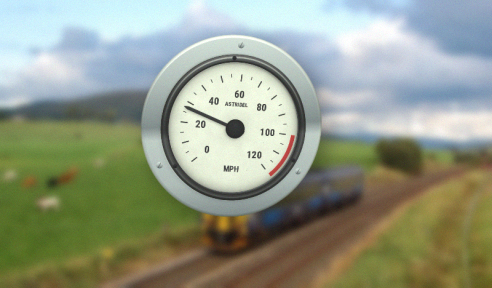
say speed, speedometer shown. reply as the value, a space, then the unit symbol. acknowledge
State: 27.5 mph
